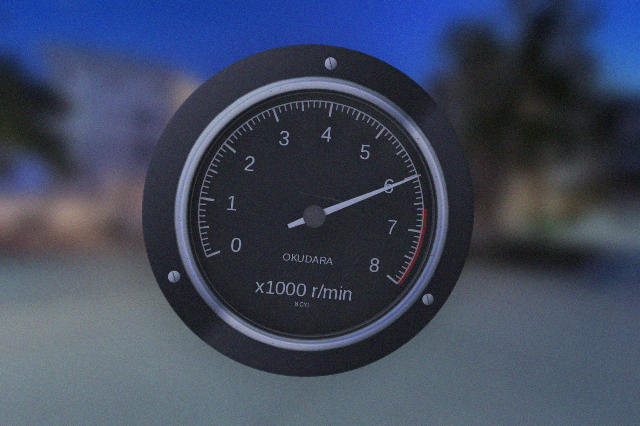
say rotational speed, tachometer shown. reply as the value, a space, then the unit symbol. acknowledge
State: 6000 rpm
